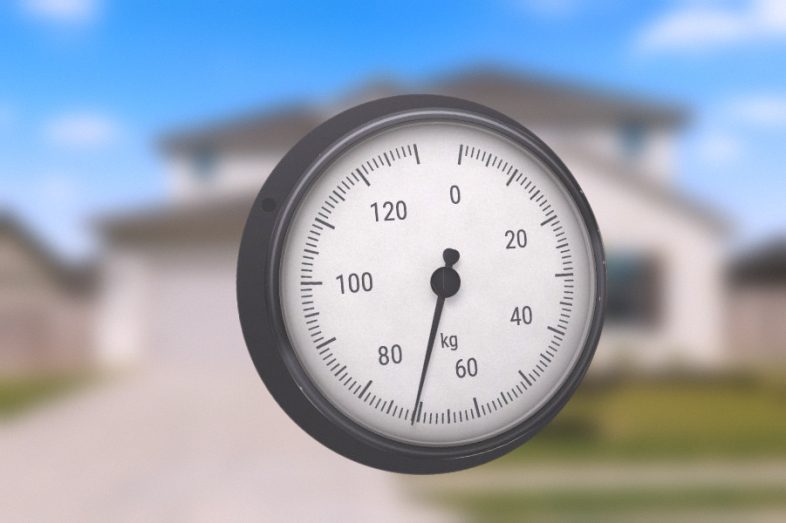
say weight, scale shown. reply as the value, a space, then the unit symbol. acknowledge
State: 71 kg
